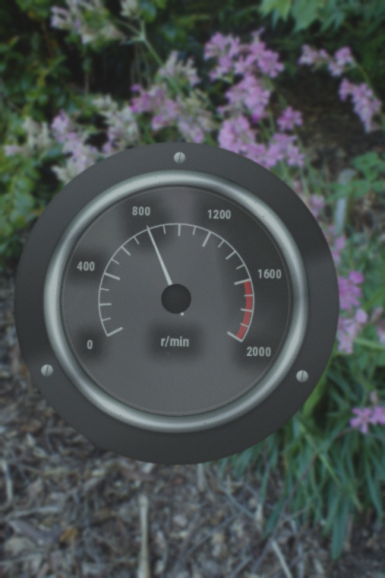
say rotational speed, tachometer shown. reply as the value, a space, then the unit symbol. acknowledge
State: 800 rpm
